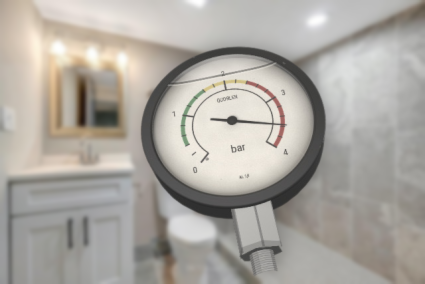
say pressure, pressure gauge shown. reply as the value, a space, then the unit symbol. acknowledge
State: 3.6 bar
